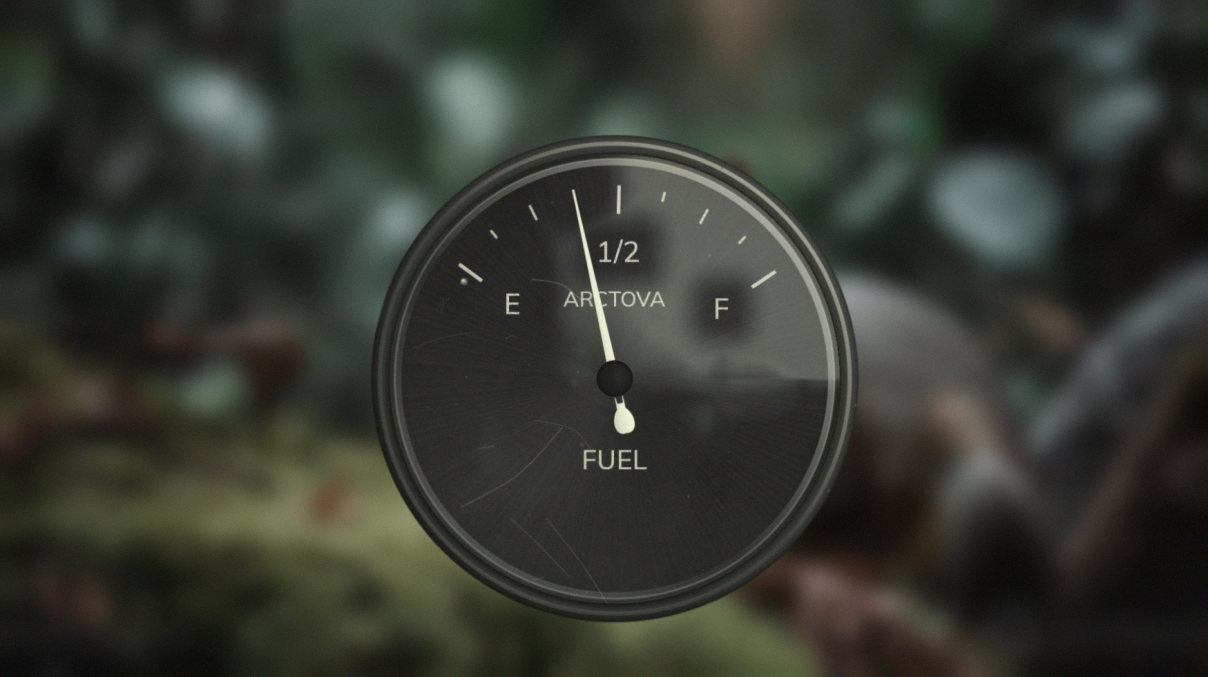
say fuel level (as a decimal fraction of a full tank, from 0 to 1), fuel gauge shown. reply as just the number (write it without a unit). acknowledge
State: 0.375
